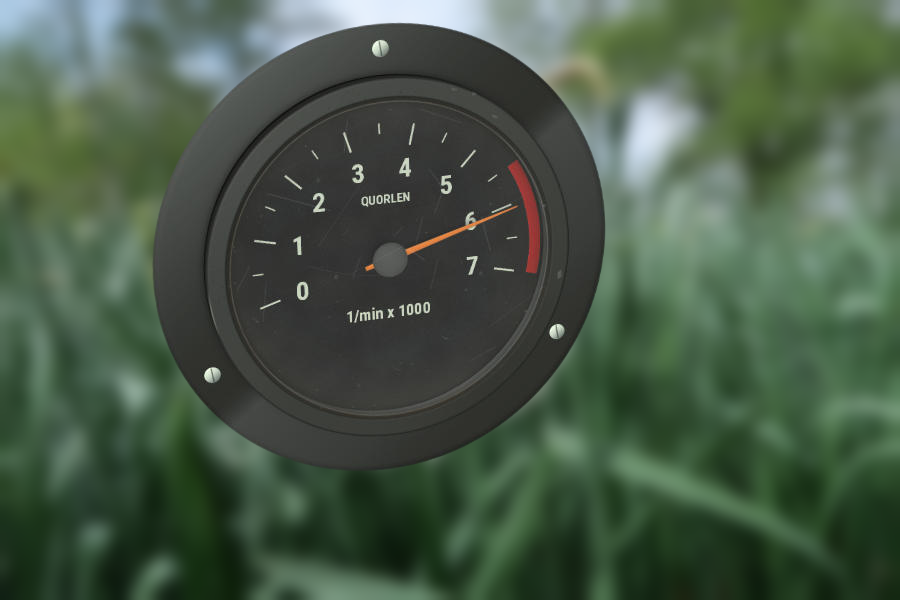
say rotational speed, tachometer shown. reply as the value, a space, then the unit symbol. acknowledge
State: 6000 rpm
